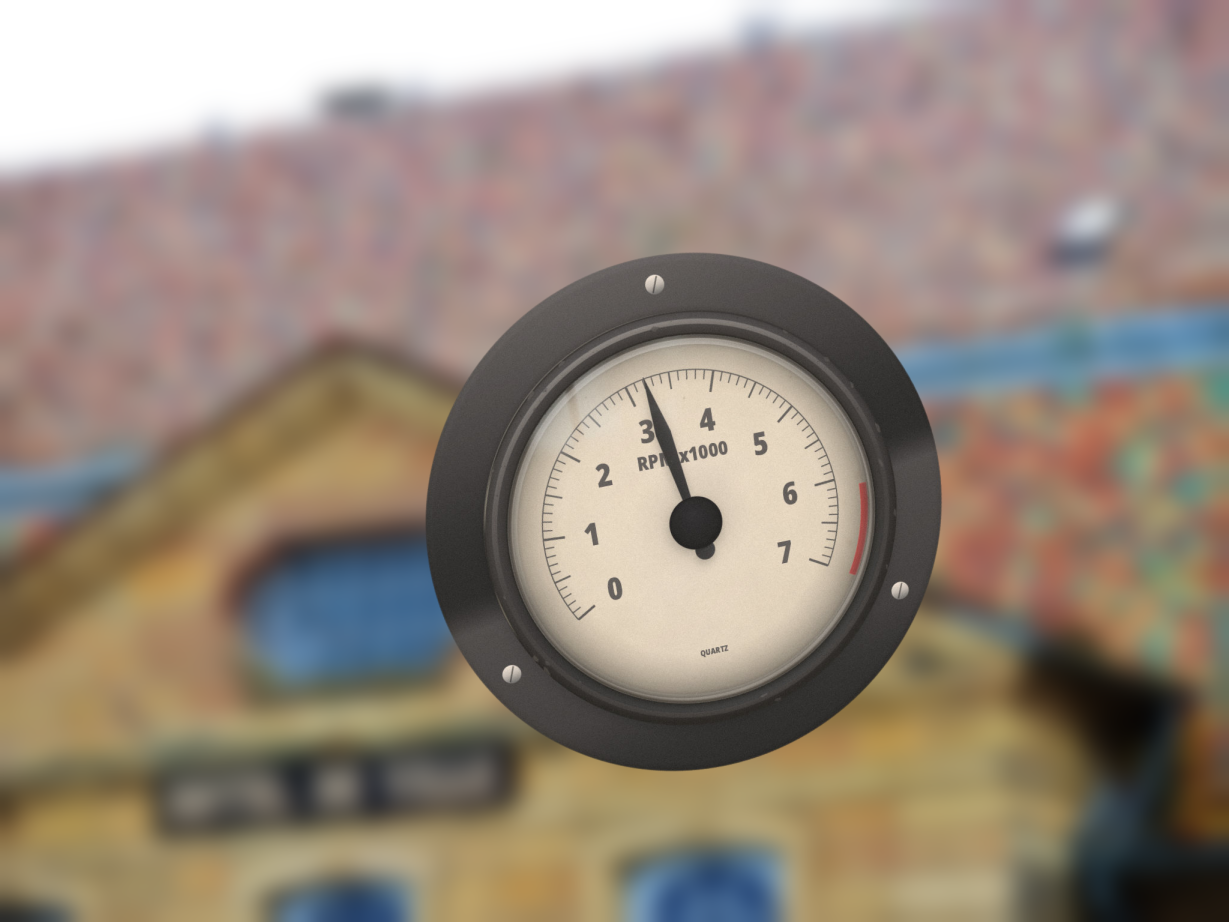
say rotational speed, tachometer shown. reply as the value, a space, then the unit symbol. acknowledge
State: 3200 rpm
